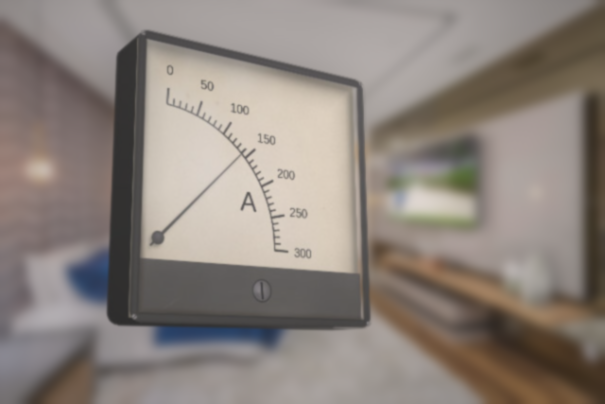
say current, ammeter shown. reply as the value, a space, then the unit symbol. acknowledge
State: 140 A
